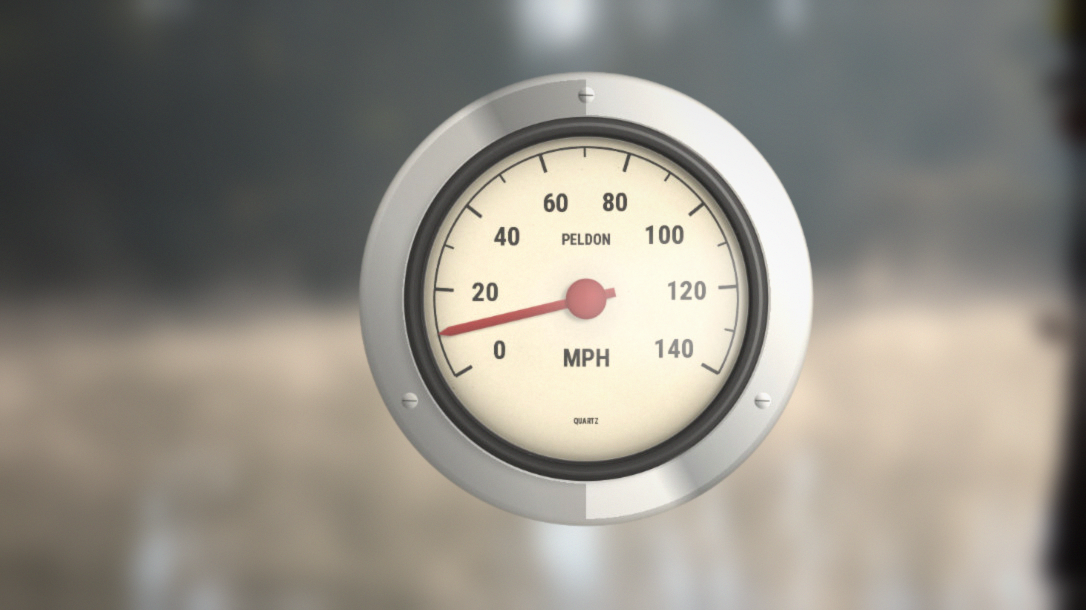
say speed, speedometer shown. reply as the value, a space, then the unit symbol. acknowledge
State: 10 mph
